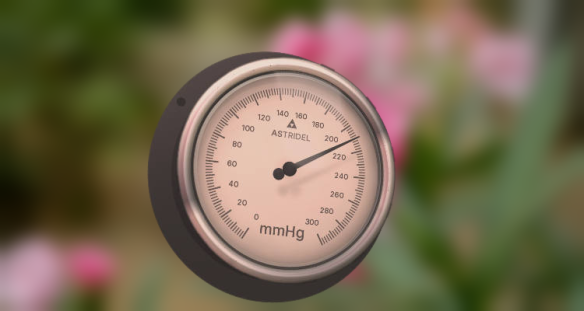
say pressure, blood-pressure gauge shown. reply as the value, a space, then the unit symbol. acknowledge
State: 210 mmHg
